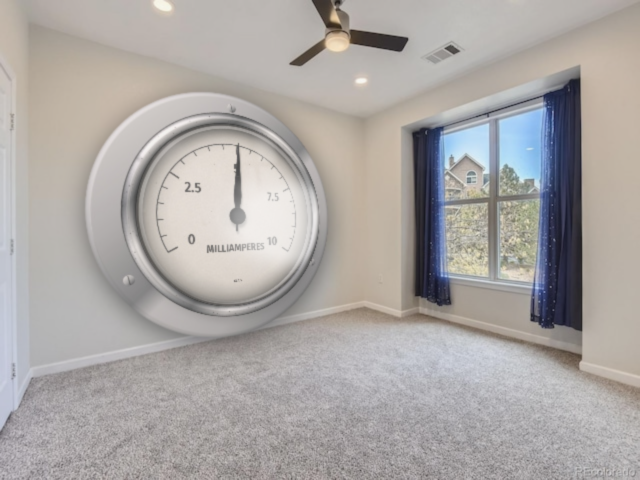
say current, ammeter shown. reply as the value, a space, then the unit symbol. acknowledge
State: 5 mA
